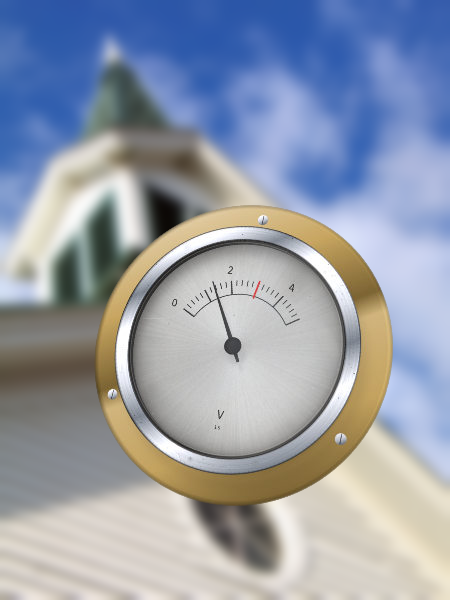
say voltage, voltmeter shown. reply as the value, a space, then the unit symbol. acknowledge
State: 1.4 V
